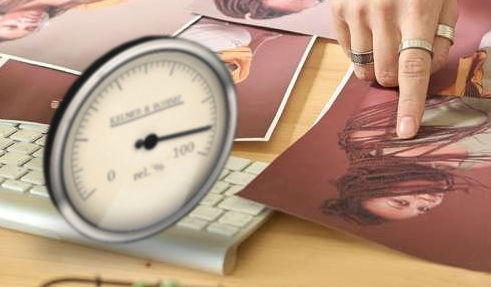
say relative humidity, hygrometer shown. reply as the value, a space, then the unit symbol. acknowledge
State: 90 %
